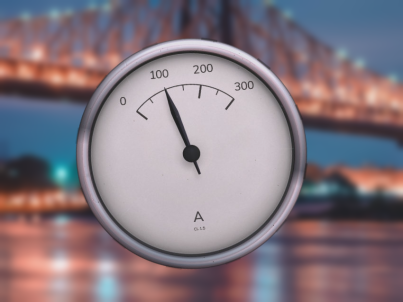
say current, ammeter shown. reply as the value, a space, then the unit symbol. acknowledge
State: 100 A
